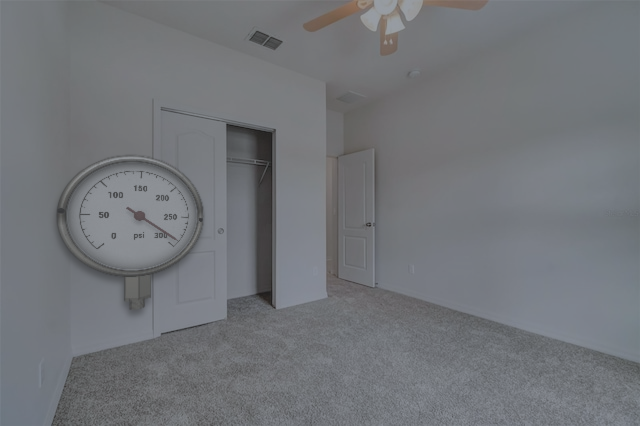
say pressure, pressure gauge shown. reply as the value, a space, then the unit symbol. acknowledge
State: 290 psi
